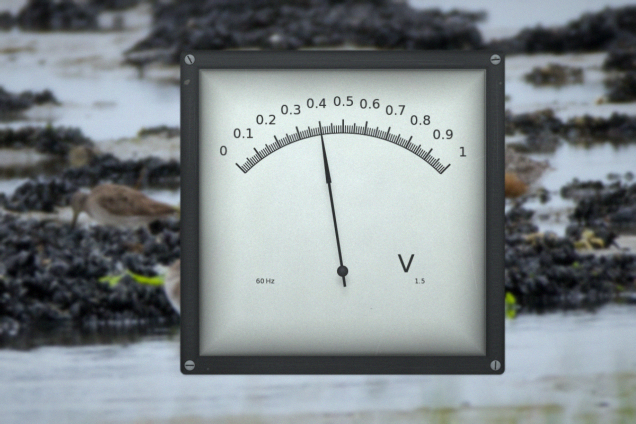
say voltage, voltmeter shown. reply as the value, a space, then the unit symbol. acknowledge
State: 0.4 V
